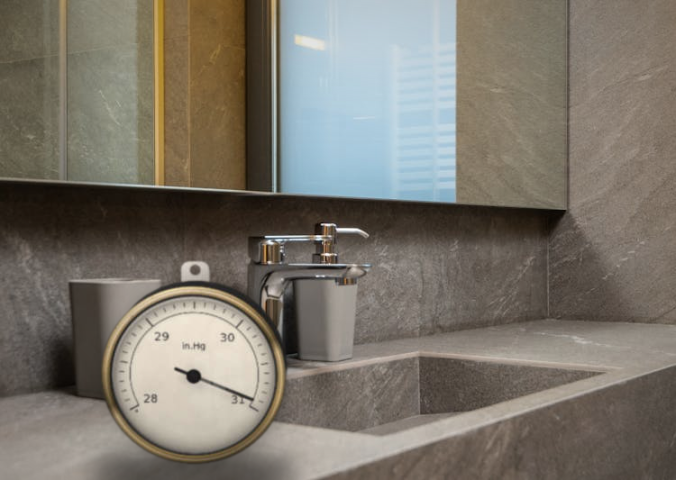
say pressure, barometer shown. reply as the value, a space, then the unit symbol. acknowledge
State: 30.9 inHg
